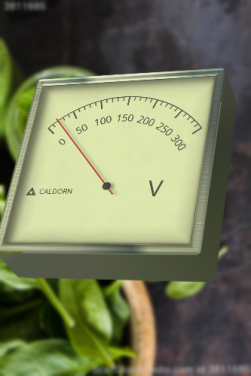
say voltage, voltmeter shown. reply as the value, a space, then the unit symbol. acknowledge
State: 20 V
